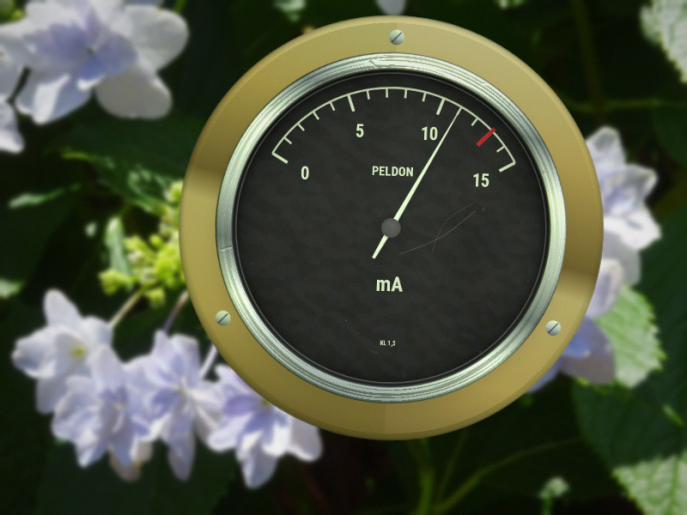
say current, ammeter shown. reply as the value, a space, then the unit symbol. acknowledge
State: 11 mA
